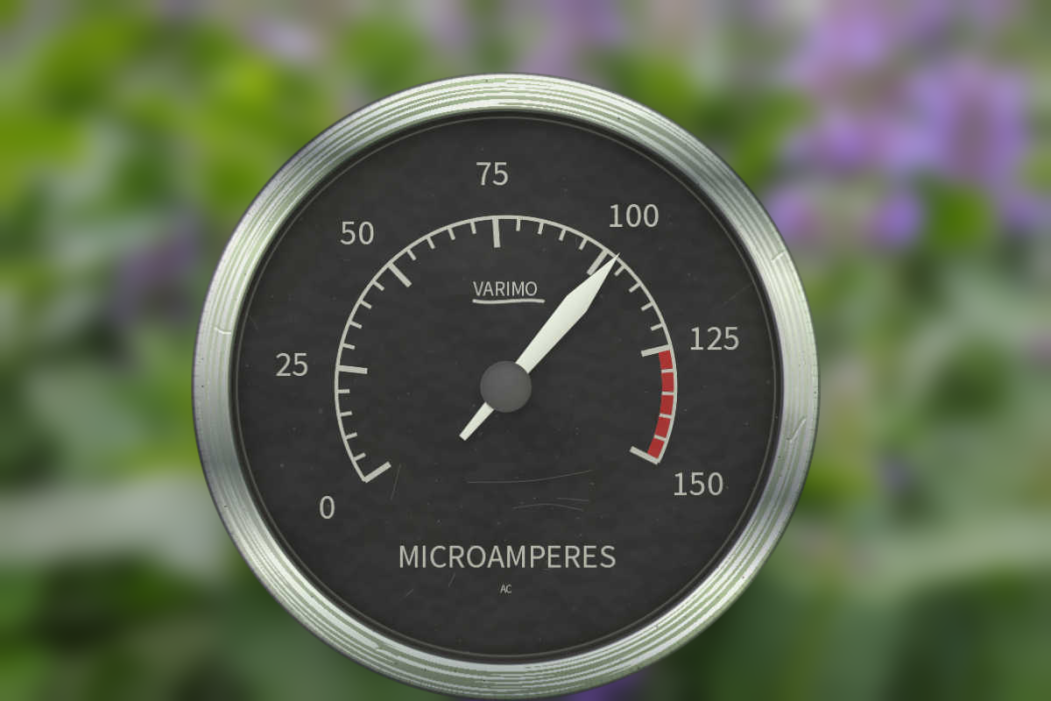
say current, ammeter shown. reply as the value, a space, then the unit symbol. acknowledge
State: 102.5 µA
